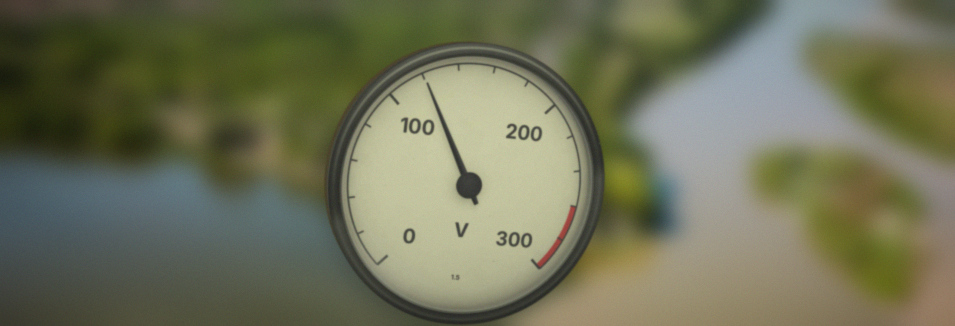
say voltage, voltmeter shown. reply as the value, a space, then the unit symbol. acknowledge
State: 120 V
